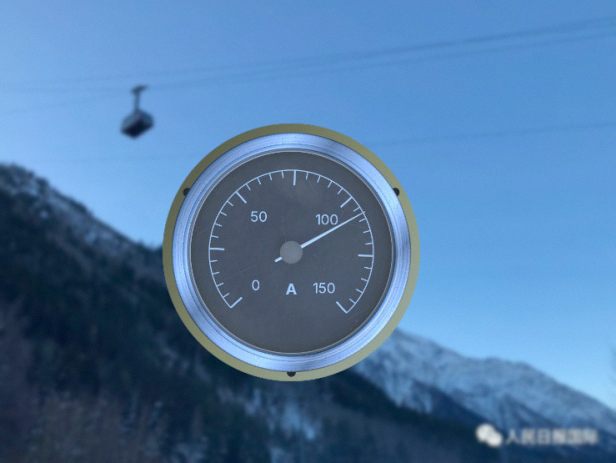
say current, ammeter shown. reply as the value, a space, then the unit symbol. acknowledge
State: 107.5 A
